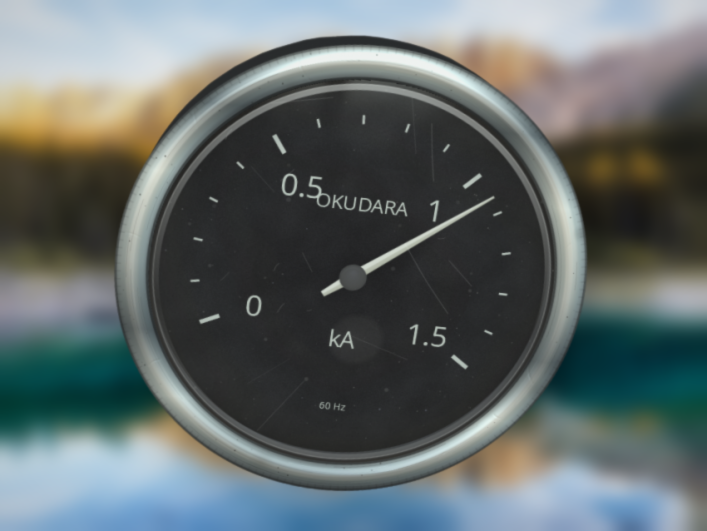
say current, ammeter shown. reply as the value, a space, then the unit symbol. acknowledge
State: 1.05 kA
